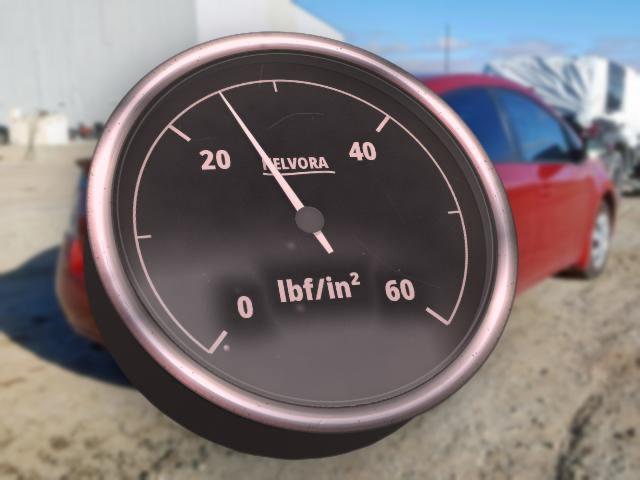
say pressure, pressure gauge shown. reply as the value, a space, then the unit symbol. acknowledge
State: 25 psi
